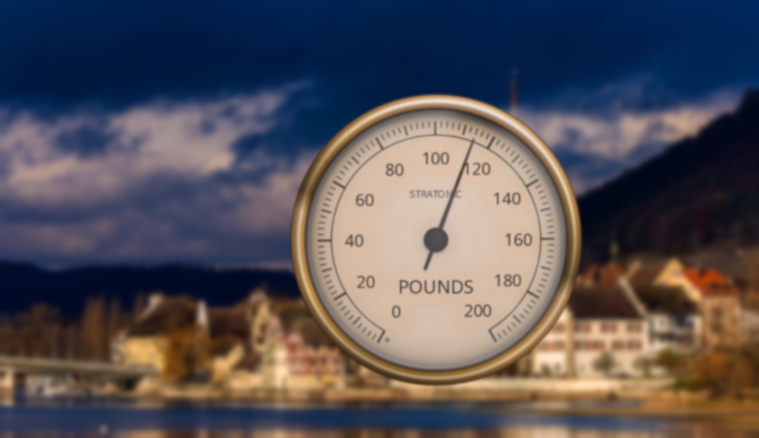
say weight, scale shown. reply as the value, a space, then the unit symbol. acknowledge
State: 114 lb
